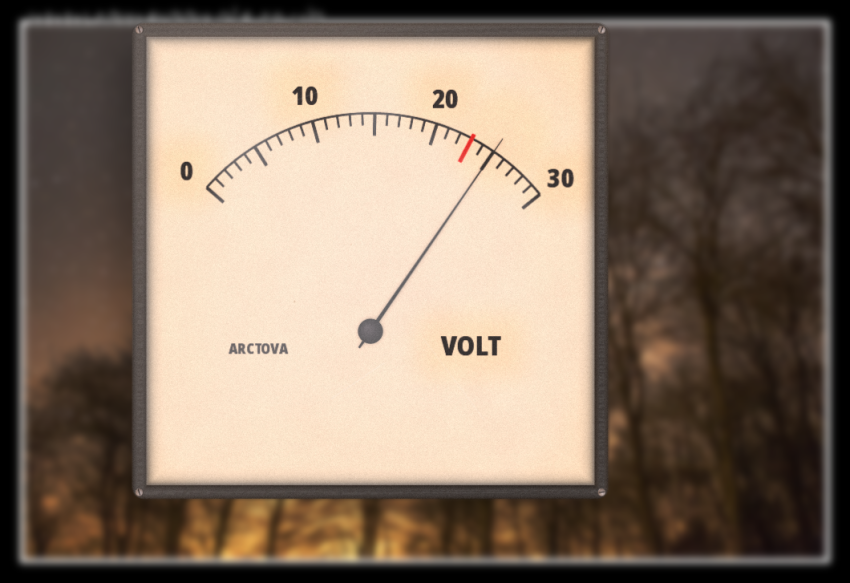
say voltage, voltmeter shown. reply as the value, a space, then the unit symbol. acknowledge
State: 25 V
